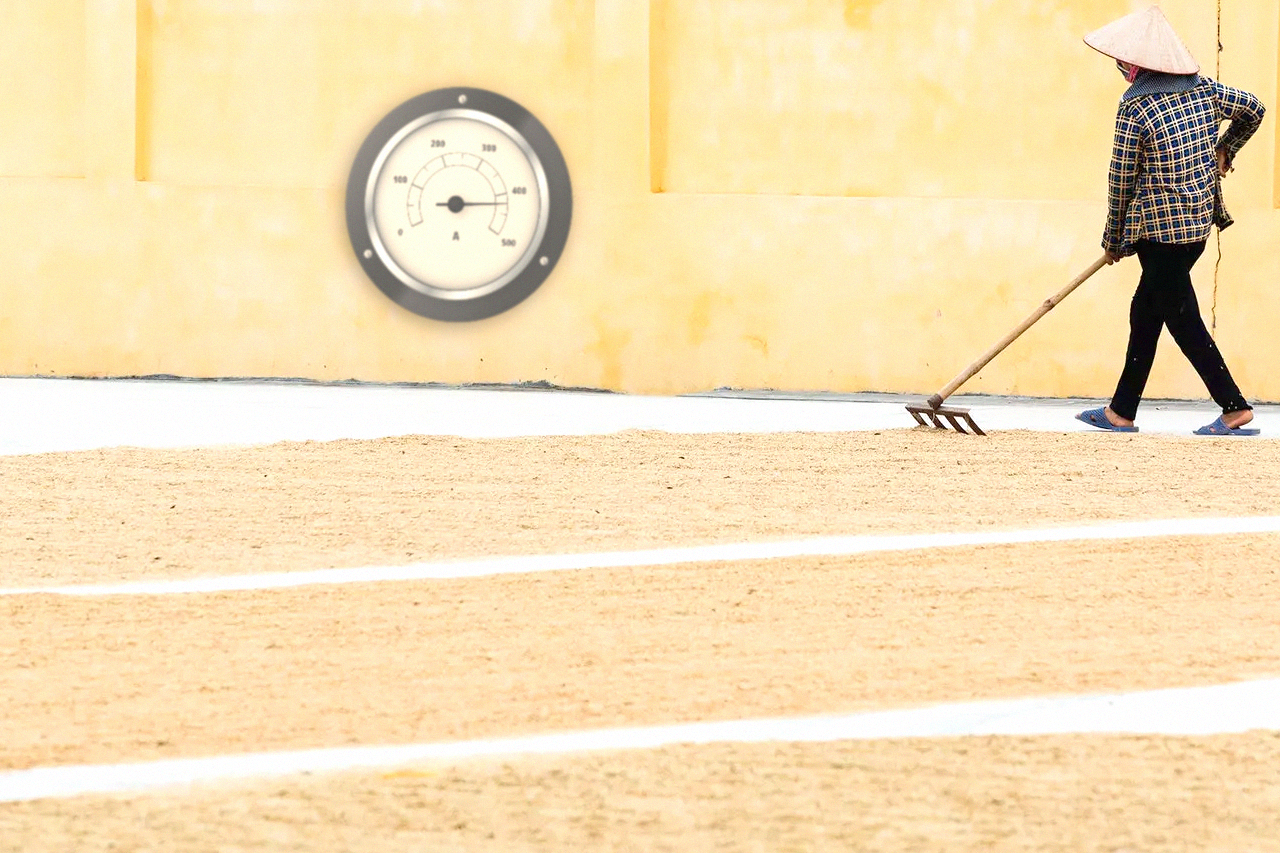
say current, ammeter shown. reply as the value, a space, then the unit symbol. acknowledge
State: 425 A
